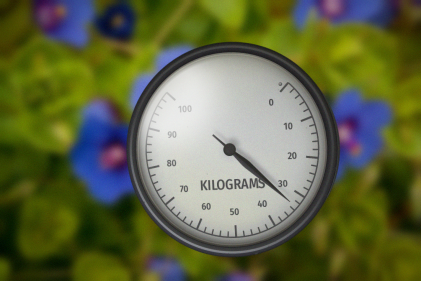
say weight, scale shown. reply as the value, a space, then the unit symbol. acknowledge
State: 33 kg
